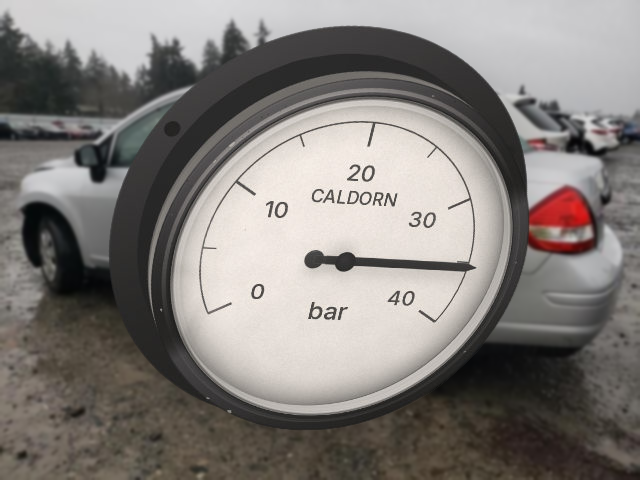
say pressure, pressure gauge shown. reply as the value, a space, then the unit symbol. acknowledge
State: 35 bar
